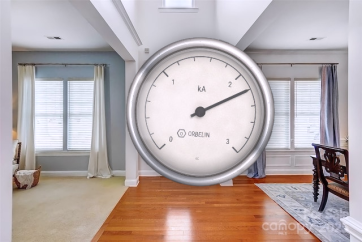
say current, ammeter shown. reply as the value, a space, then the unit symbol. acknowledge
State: 2.2 kA
